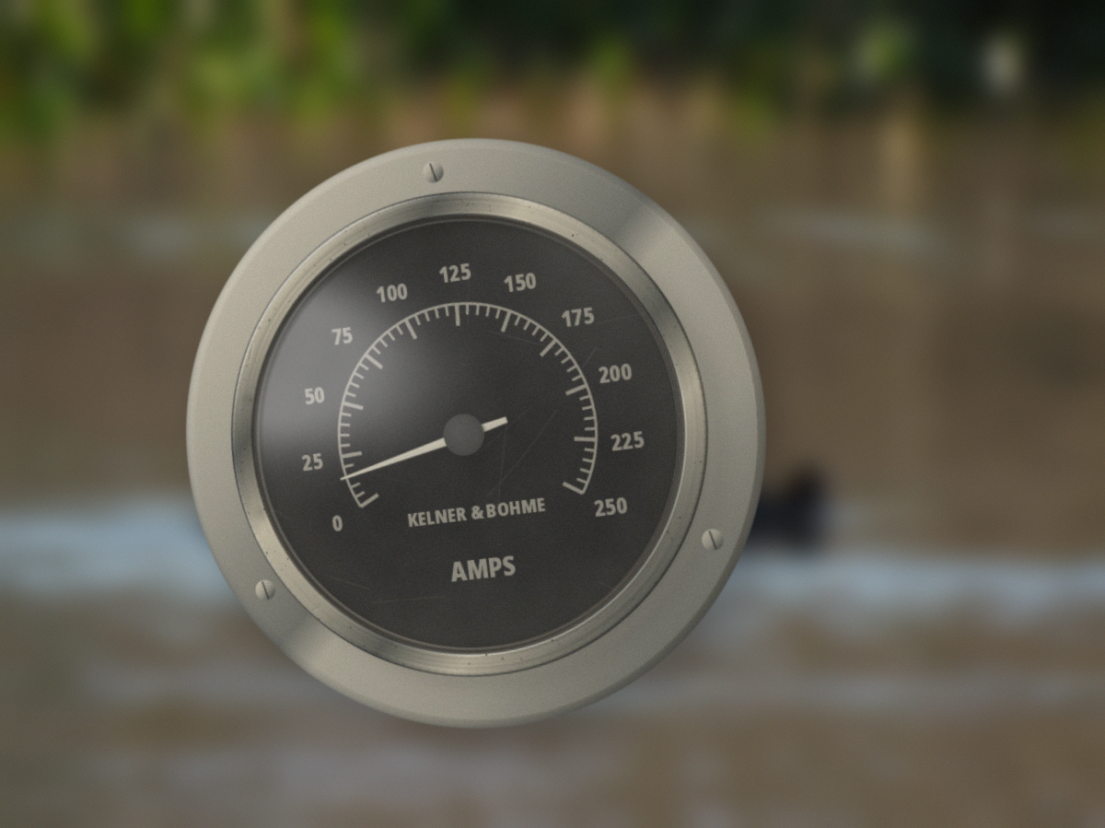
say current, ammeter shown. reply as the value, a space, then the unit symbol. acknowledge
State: 15 A
